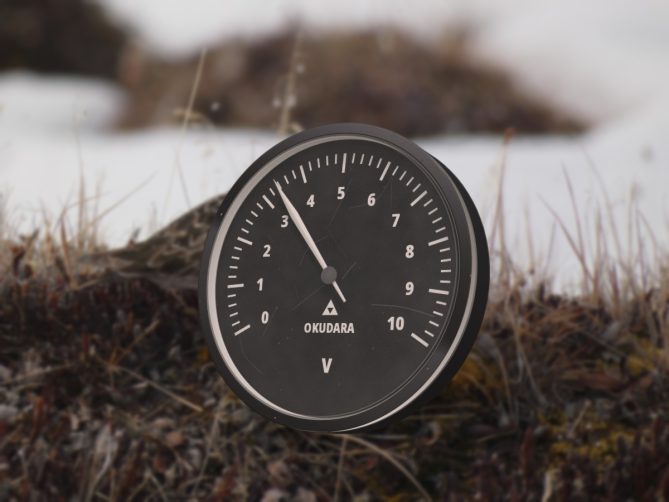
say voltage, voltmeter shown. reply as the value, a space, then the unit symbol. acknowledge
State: 3.4 V
